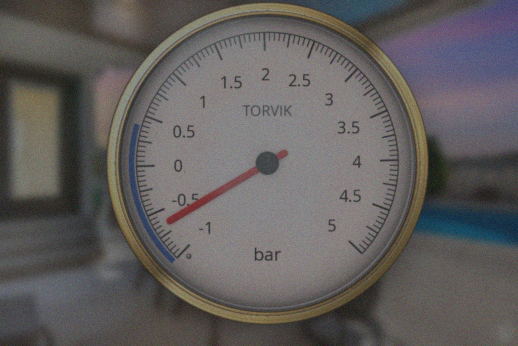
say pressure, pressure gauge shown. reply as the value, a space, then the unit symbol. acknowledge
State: -0.65 bar
